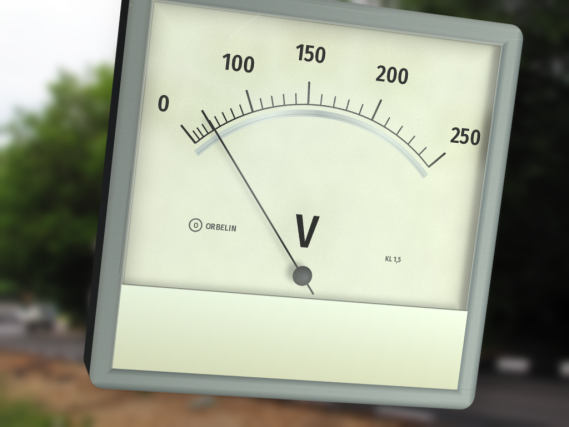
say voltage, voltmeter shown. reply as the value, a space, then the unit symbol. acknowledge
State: 50 V
